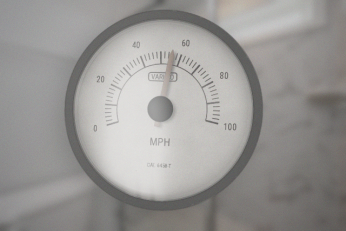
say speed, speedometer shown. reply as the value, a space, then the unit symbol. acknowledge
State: 56 mph
